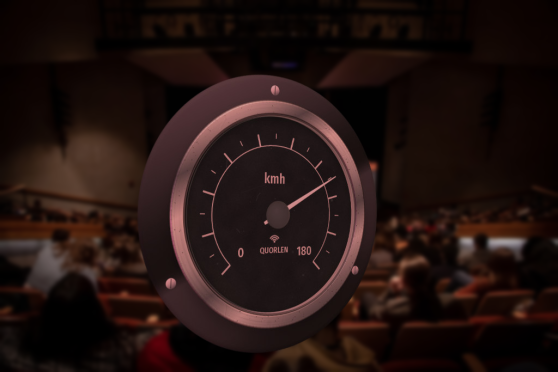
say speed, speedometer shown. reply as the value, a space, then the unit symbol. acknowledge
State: 130 km/h
